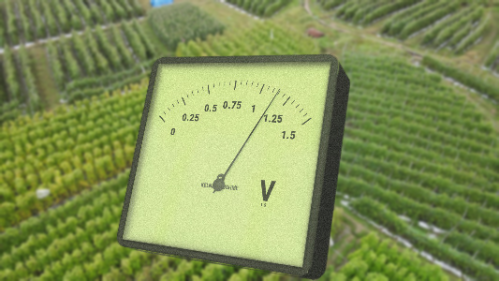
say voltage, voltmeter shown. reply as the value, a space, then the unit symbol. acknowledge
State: 1.15 V
